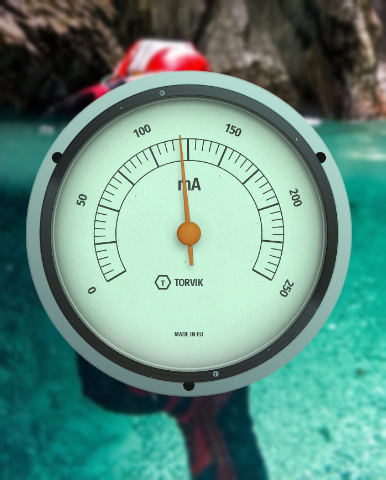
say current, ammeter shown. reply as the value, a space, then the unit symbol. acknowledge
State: 120 mA
